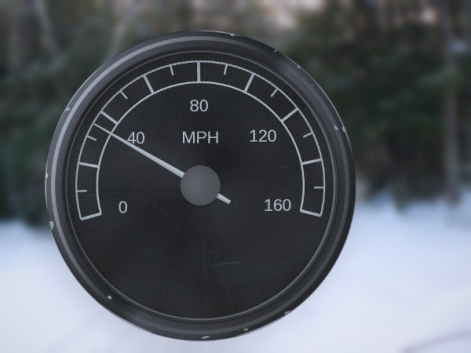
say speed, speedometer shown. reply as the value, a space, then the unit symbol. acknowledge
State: 35 mph
